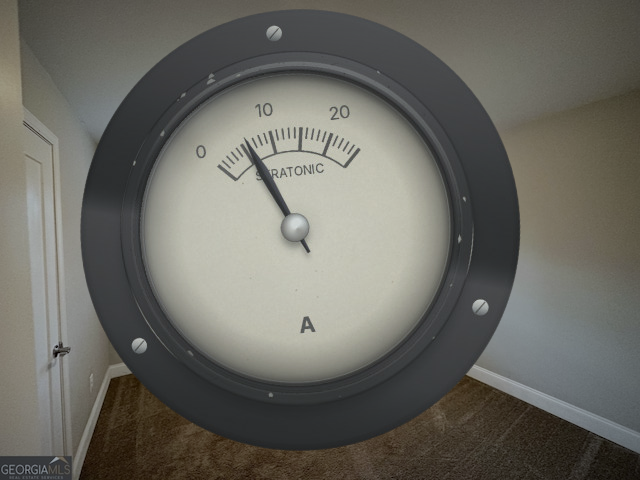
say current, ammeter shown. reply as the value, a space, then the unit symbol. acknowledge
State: 6 A
